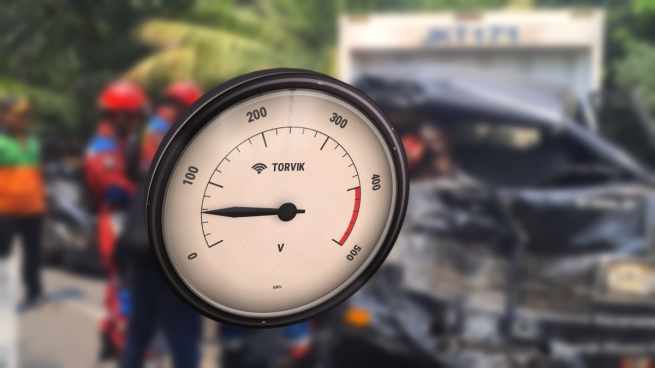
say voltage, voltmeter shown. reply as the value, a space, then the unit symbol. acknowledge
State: 60 V
